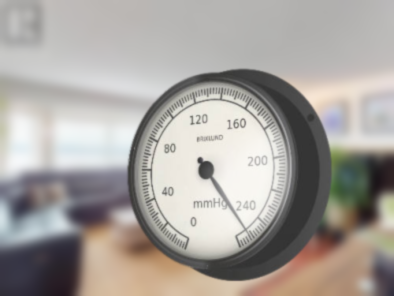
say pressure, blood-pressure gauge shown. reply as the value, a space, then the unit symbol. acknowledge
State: 250 mmHg
